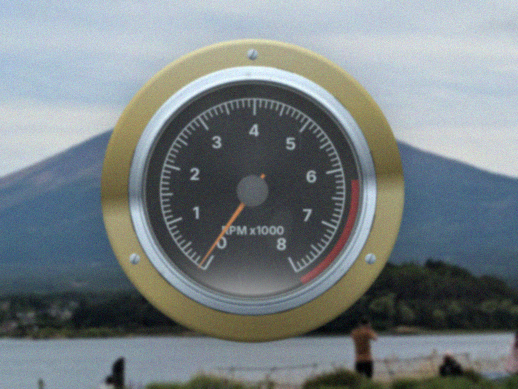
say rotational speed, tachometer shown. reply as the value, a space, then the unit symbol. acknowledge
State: 100 rpm
